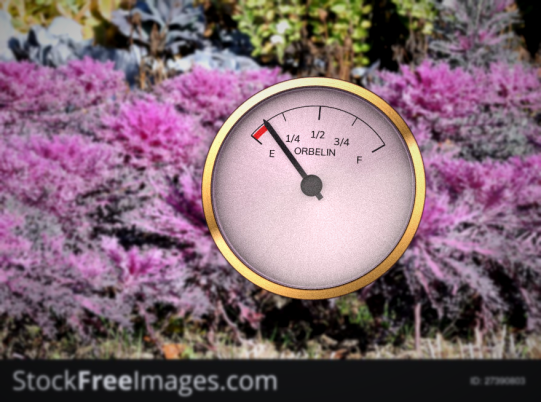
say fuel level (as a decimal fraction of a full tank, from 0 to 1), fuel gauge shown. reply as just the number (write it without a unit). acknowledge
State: 0.125
